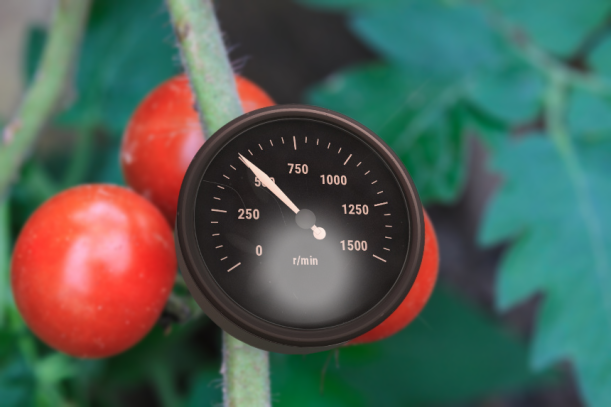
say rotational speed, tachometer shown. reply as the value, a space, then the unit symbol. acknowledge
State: 500 rpm
